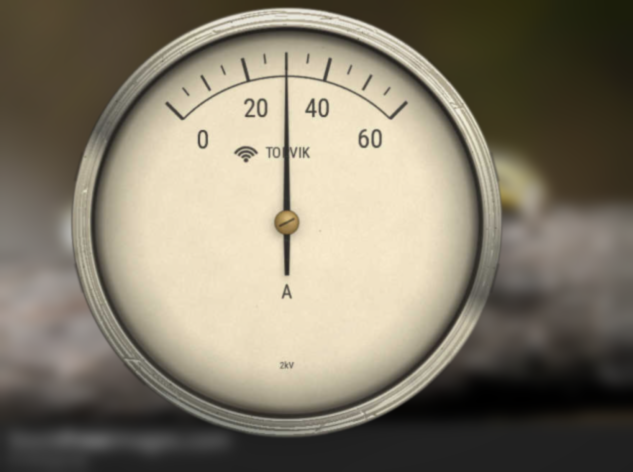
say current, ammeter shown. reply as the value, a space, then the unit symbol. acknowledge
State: 30 A
